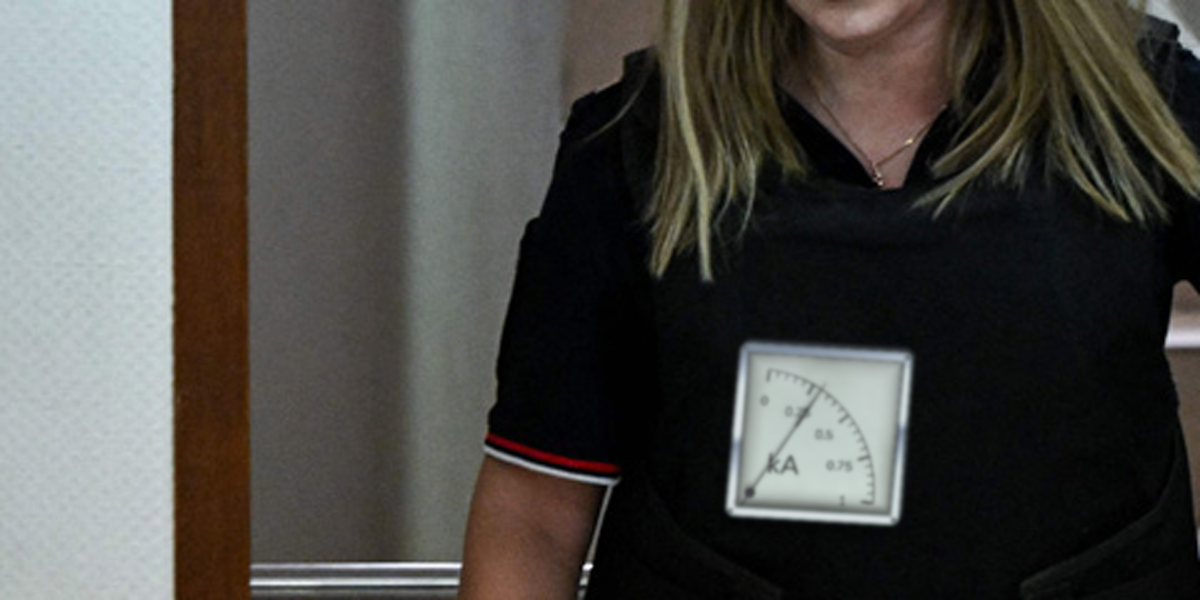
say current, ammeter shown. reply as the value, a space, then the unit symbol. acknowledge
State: 0.3 kA
